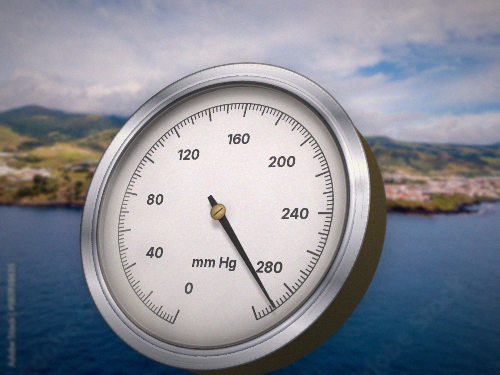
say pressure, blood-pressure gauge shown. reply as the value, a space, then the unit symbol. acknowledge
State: 290 mmHg
